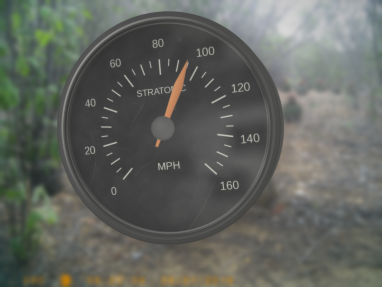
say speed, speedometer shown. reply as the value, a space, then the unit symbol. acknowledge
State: 95 mph
